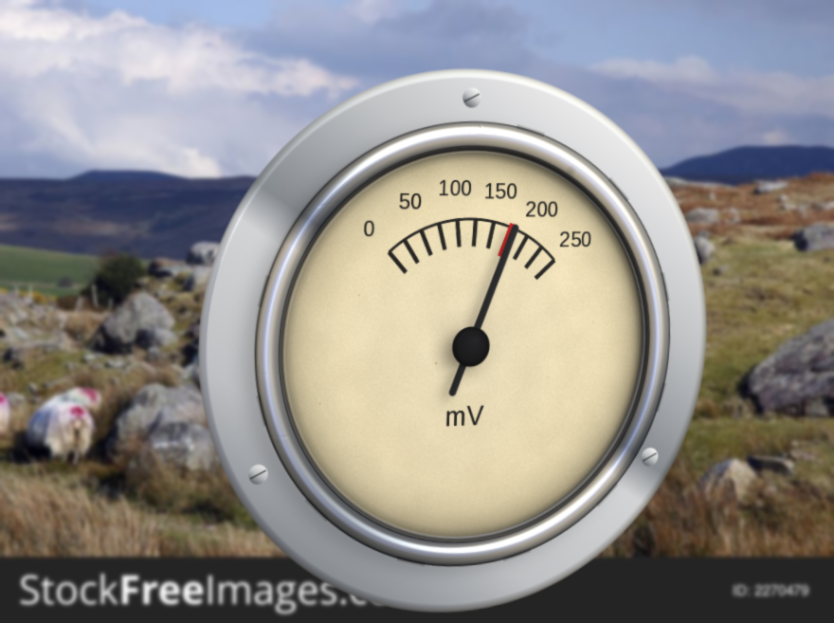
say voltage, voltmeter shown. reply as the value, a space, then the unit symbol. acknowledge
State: 175 mV
